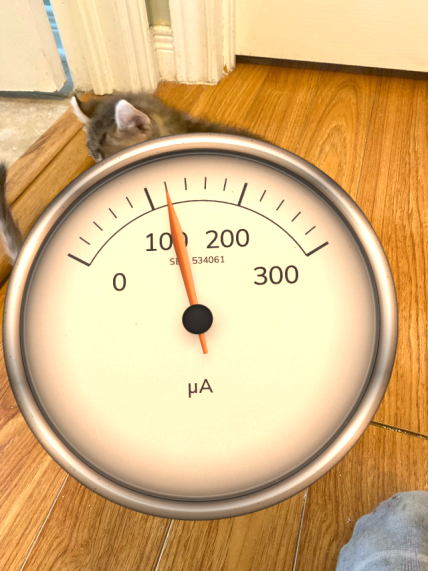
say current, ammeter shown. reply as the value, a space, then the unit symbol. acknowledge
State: 120 µA
